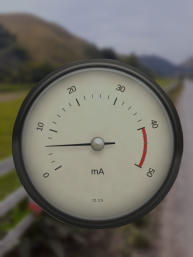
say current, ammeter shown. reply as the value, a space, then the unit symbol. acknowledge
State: 6 mA
